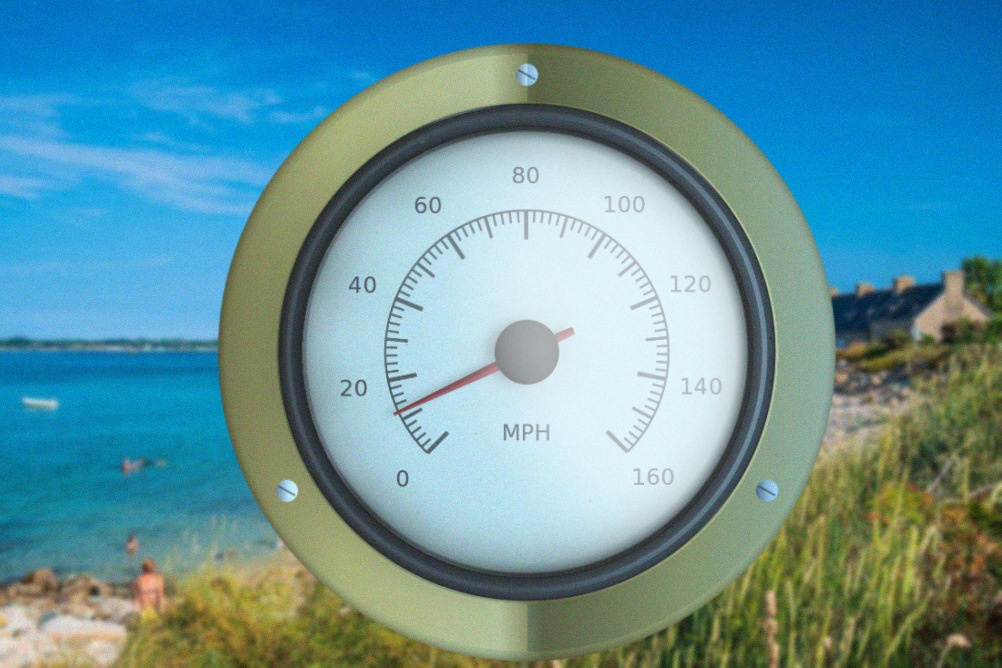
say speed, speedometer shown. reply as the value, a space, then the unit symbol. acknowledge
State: 12 mph
